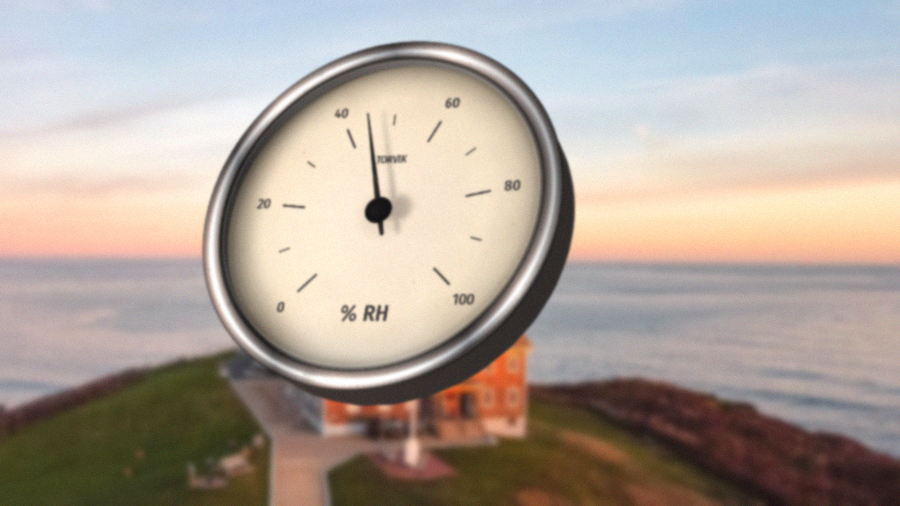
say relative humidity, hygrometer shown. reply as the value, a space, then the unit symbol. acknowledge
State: 45 %
